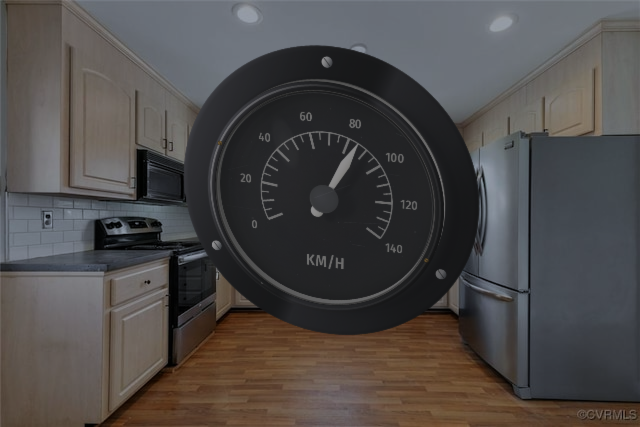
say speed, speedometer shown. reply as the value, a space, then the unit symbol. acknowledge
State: 85 km/h
